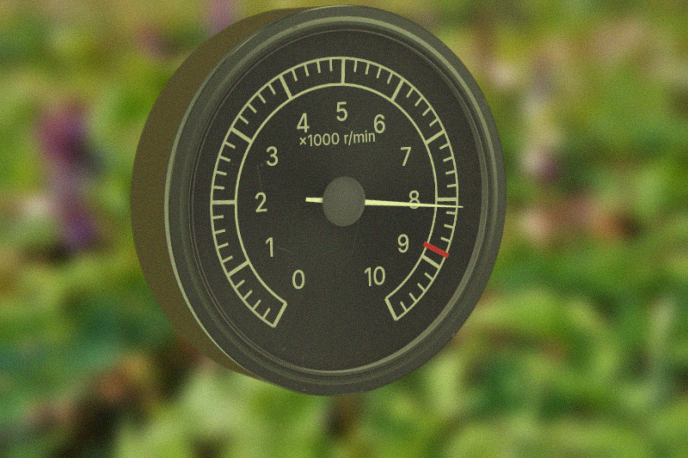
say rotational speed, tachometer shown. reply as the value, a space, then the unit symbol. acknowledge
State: 8100 rpm
